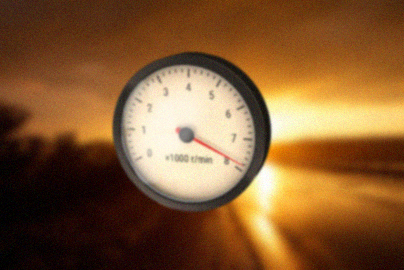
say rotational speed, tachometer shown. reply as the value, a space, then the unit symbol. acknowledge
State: 7800 rpm
